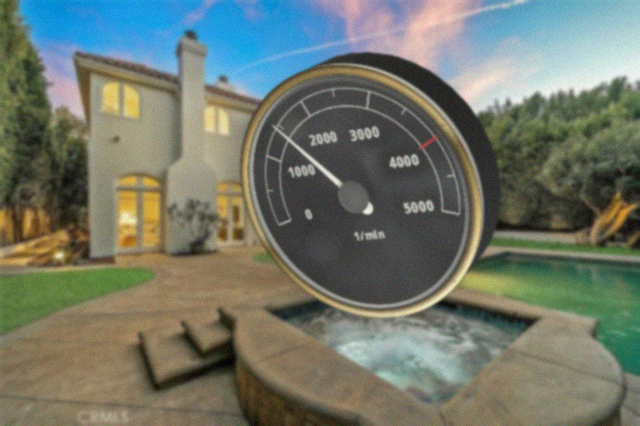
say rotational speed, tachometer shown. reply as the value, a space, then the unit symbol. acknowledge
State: 1500 rpm
